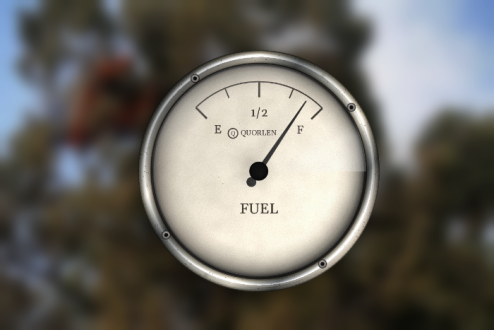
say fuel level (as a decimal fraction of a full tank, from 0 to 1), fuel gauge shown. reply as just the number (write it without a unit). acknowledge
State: 0.875
